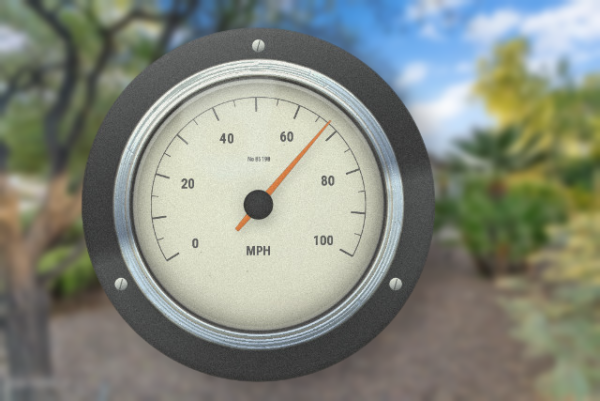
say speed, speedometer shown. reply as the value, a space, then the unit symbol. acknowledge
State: 67.5 mph
